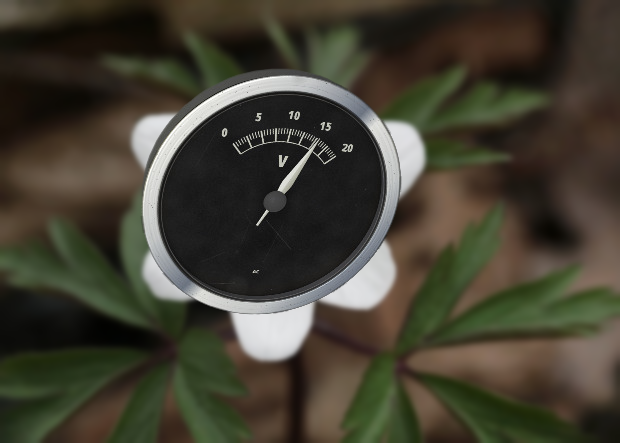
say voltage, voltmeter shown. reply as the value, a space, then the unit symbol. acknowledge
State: 15 V
